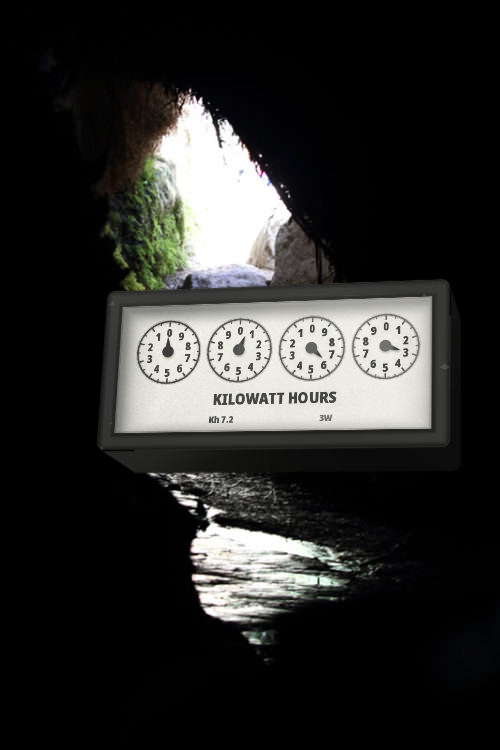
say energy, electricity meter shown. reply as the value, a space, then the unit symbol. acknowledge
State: 63 kWh
